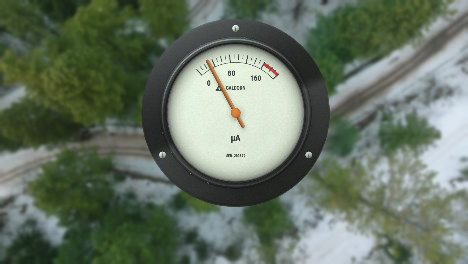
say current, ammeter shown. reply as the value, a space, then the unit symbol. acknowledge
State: 30 µA
